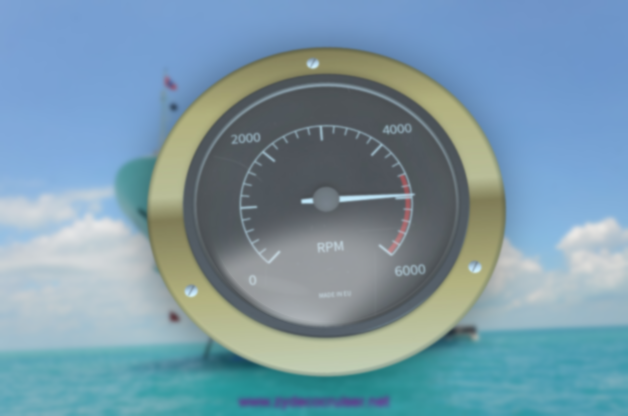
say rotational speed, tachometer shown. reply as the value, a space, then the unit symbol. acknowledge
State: 5000 rpm
